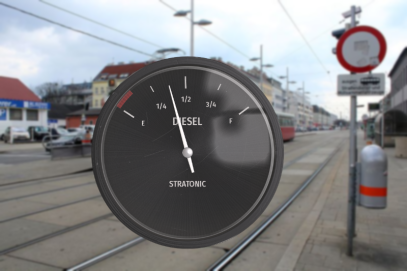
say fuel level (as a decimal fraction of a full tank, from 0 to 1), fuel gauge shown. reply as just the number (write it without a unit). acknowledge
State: 0.375
